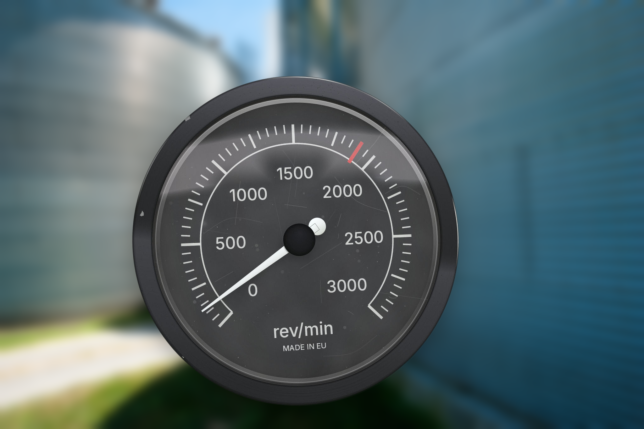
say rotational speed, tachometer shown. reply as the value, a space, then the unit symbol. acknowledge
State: 125 rpm
